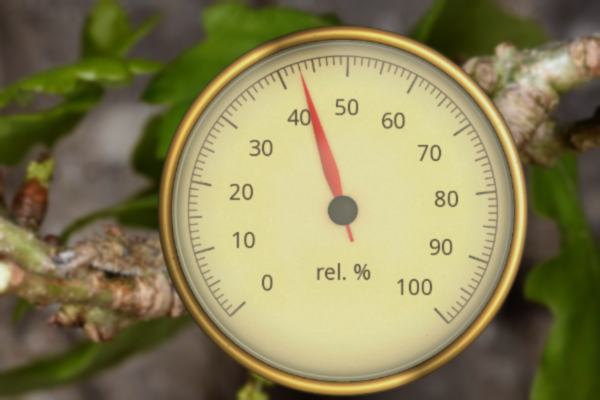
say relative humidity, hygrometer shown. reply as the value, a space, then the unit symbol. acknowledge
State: 43 %
